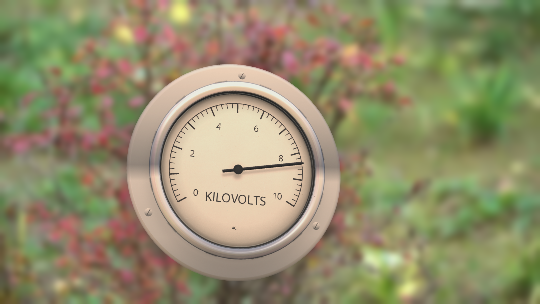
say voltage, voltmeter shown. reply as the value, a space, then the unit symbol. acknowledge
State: 8.4 kV
